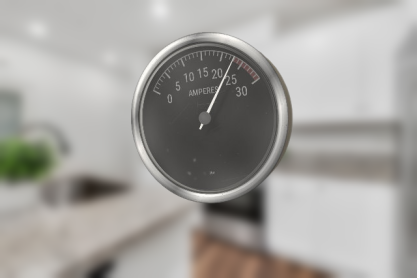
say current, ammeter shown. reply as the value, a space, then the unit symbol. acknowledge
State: 23 A
